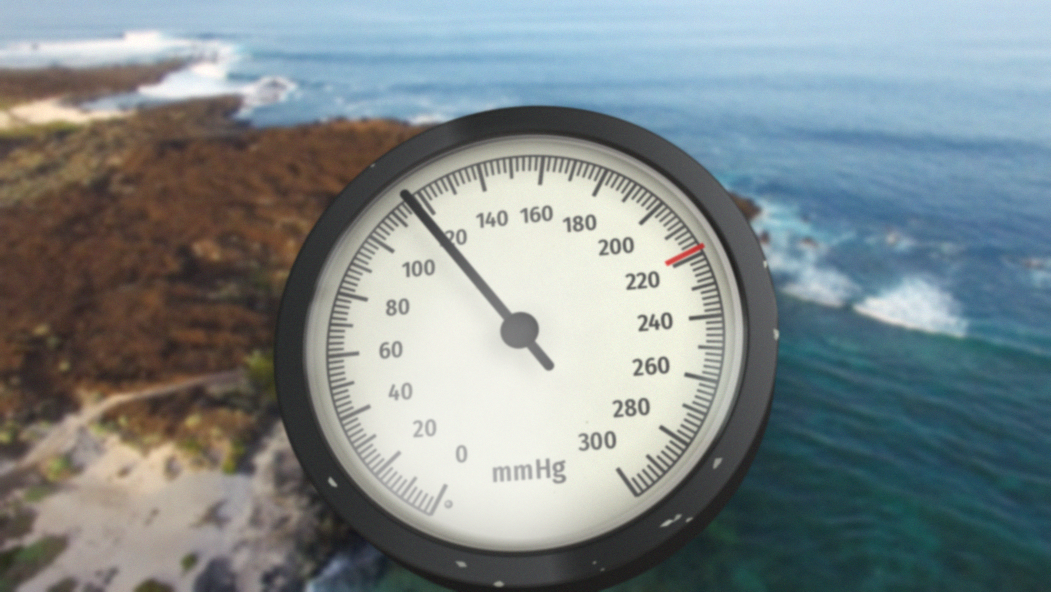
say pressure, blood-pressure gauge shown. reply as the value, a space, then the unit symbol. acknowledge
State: 116 mmHg
